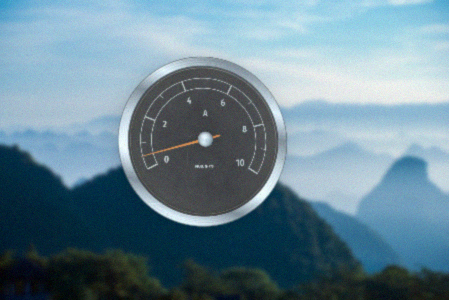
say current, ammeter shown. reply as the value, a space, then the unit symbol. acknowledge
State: 0.5 A
